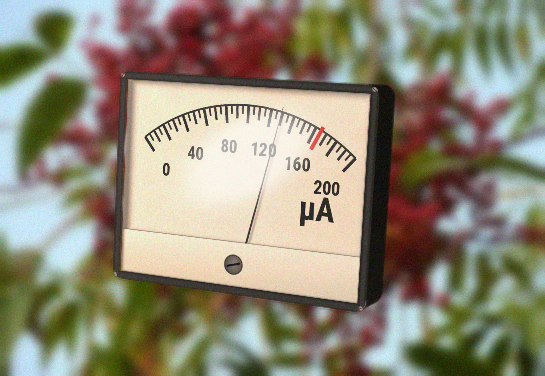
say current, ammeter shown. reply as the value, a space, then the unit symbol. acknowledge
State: 130 µA
